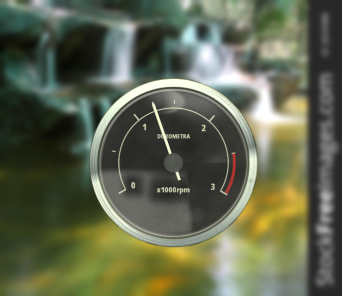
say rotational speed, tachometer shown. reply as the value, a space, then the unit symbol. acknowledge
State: 1250 rpm
